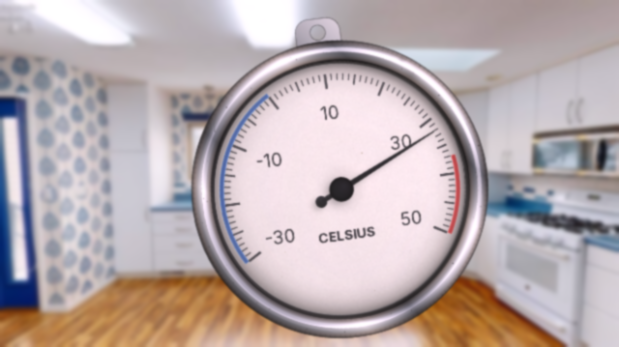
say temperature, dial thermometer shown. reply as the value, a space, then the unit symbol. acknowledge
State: 32 °C
